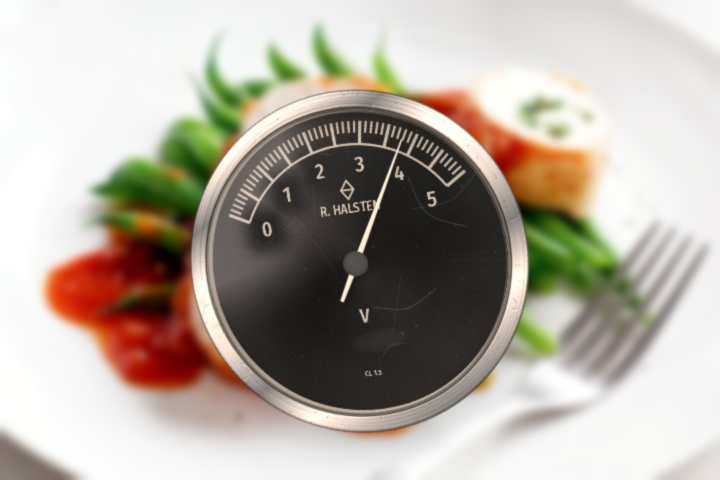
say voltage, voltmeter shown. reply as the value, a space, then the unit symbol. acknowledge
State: 3.8 V
